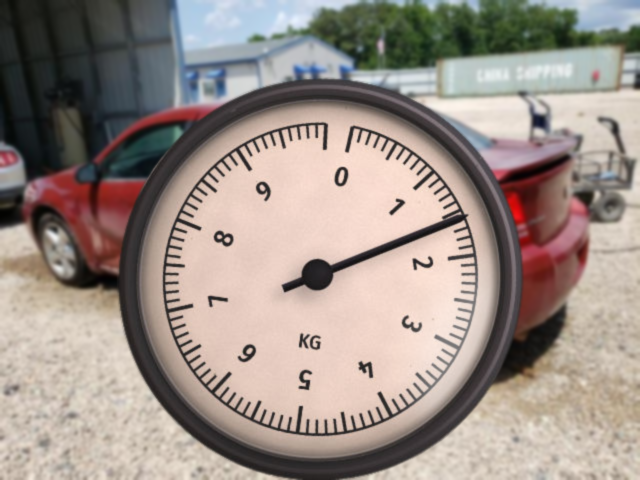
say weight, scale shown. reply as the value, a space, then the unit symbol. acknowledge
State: 1.6 kg
